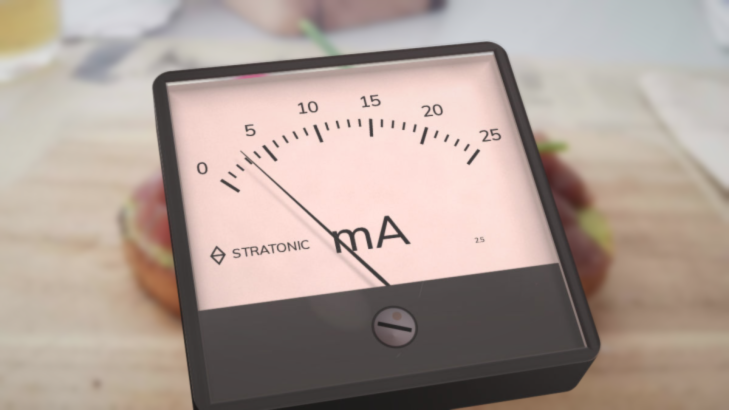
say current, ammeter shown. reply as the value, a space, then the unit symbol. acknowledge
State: 3 mA
